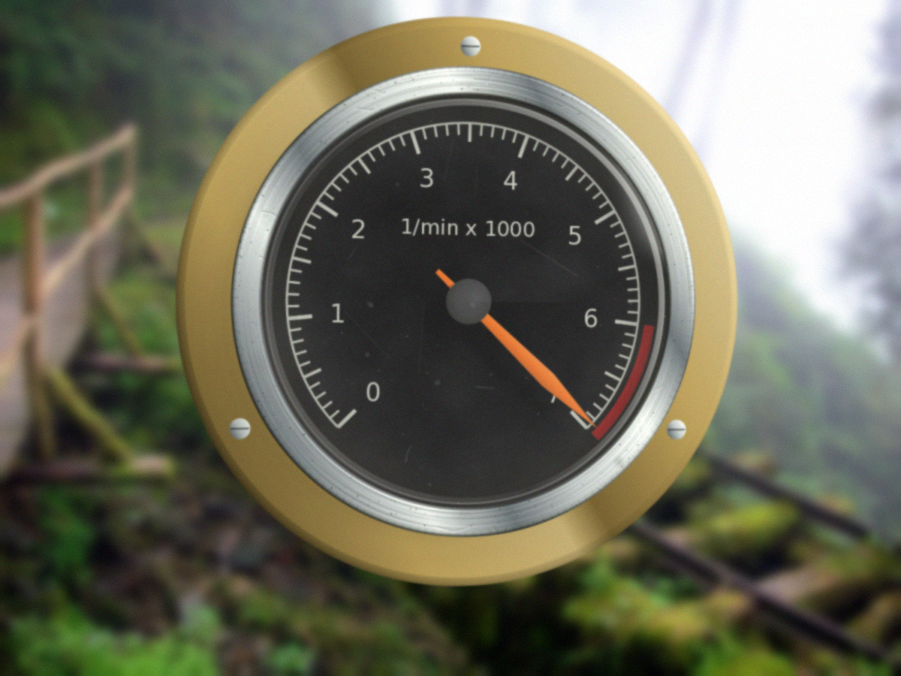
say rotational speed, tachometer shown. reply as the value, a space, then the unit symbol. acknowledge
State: 6950 rpm
